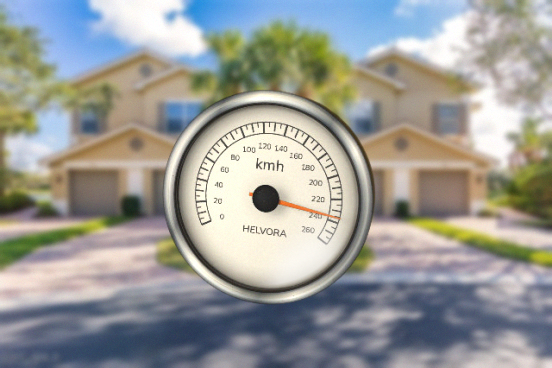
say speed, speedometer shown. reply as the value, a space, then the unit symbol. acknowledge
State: 235 km/h
